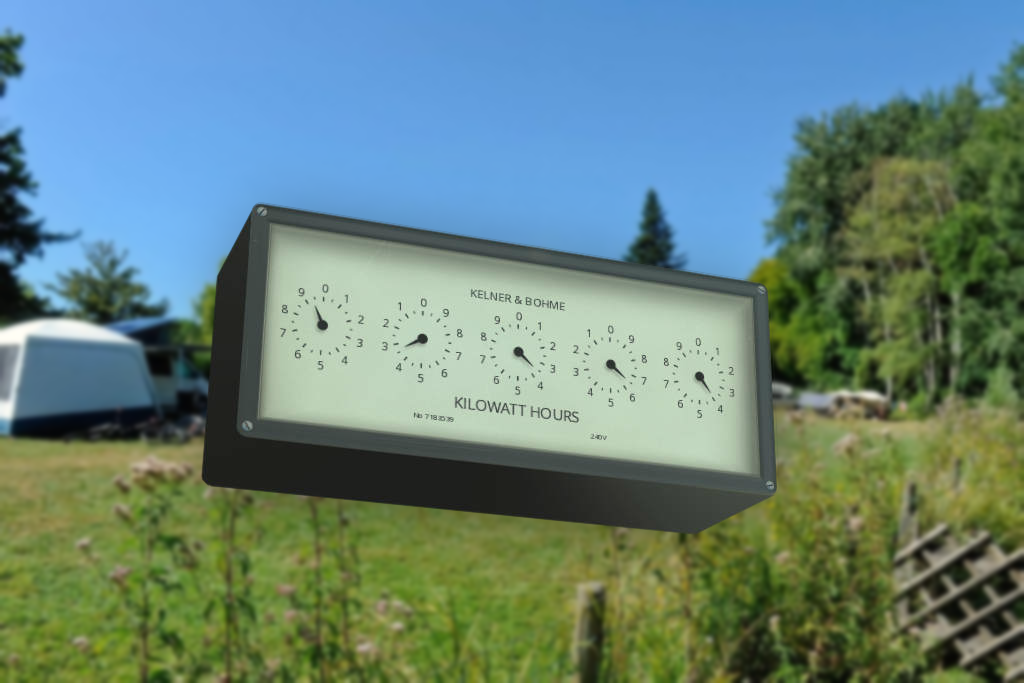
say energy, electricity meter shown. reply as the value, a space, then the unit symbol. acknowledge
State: 93364 kWh
